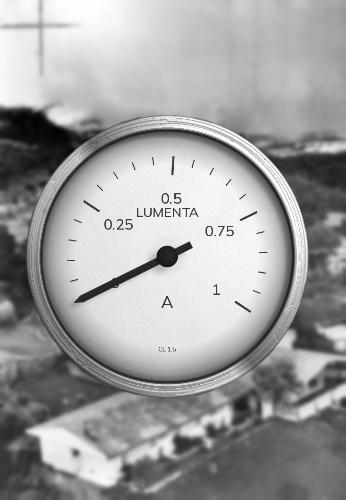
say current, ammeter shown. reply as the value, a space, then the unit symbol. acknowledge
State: 0 A
